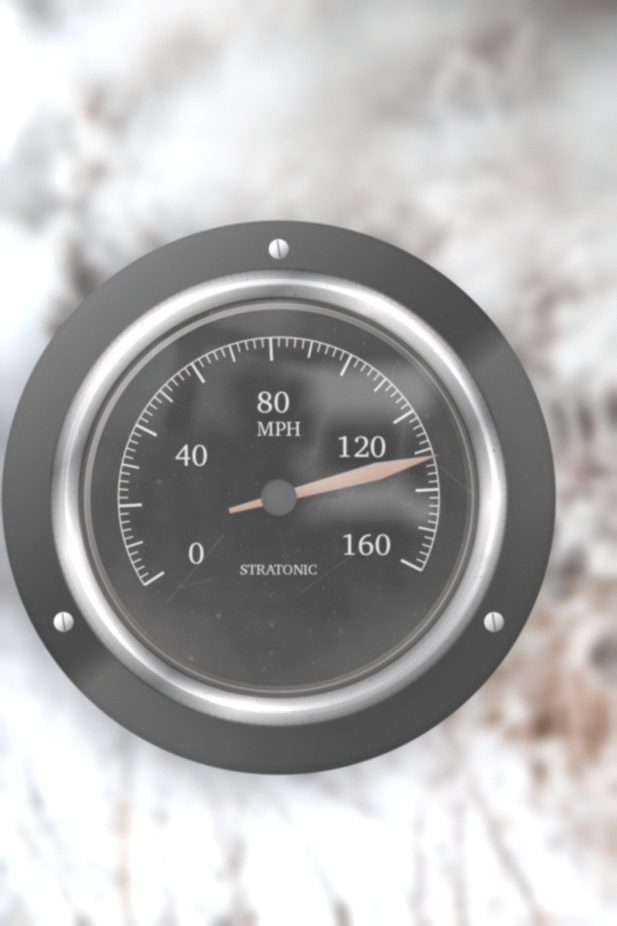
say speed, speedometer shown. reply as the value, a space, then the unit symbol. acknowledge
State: 132 mph
